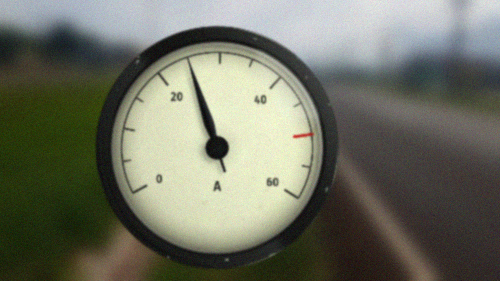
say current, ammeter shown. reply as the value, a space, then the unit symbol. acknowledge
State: 25 A
